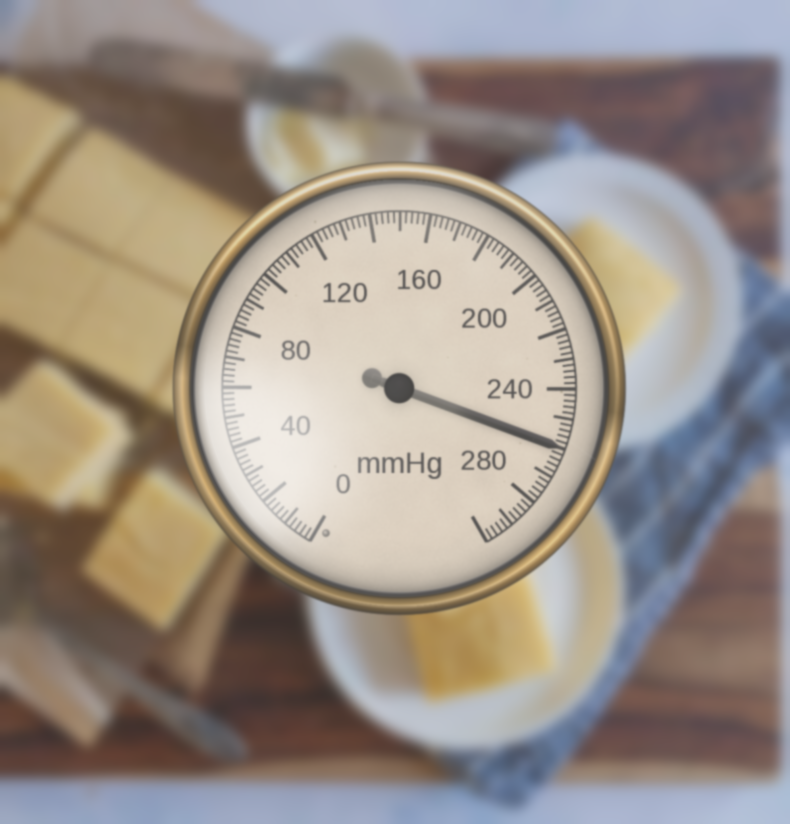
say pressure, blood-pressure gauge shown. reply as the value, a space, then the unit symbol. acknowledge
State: 260 mmHg
